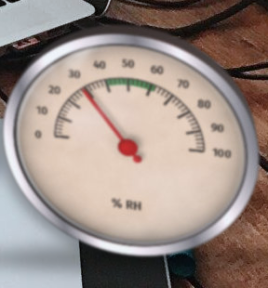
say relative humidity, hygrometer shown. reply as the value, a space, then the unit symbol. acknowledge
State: 30 %
